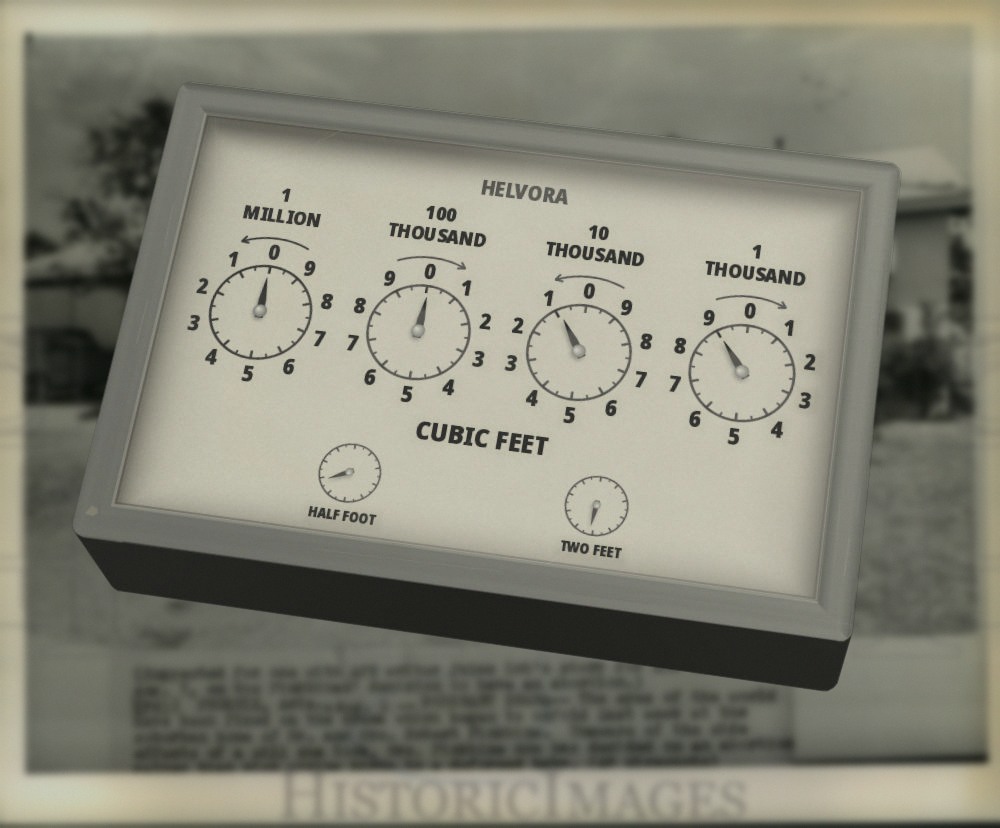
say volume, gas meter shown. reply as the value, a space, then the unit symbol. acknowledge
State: 900 ft³
